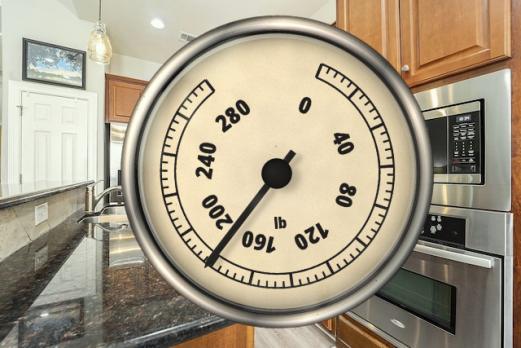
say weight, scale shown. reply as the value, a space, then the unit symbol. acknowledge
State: 182 lb
